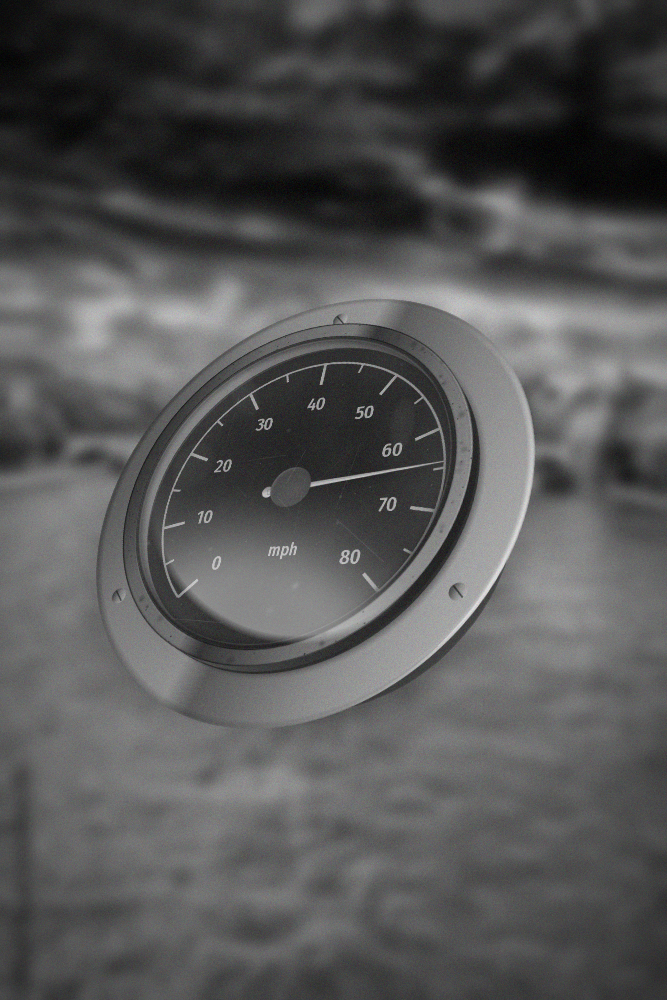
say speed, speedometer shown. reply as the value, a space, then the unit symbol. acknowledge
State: 65 mph
